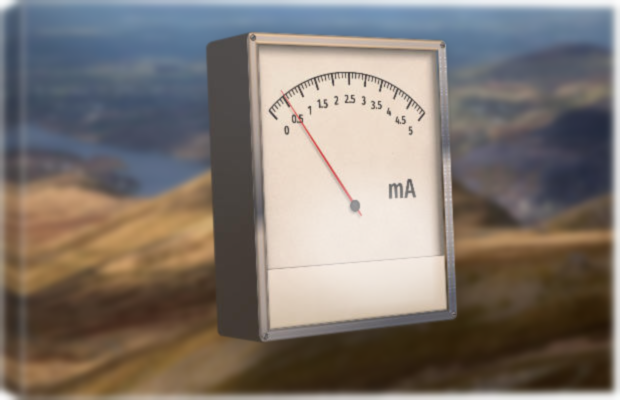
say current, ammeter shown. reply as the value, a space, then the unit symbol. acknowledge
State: 0.5 mA
